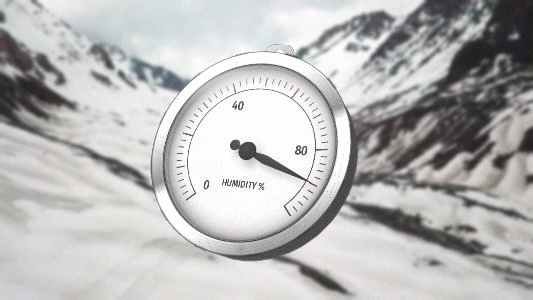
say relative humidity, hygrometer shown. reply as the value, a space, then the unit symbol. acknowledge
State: 90 %
